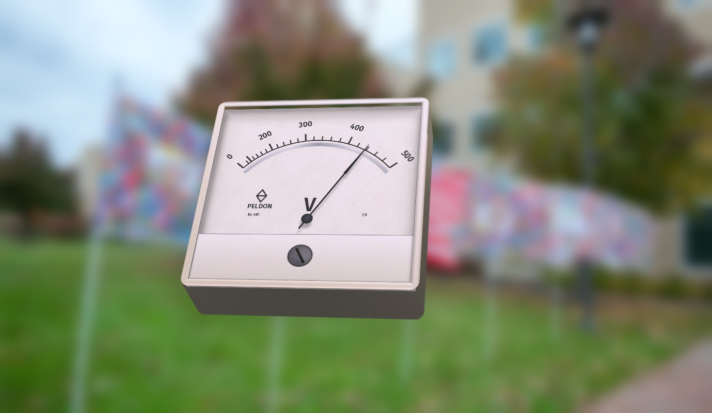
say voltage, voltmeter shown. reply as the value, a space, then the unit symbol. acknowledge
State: 440 V
